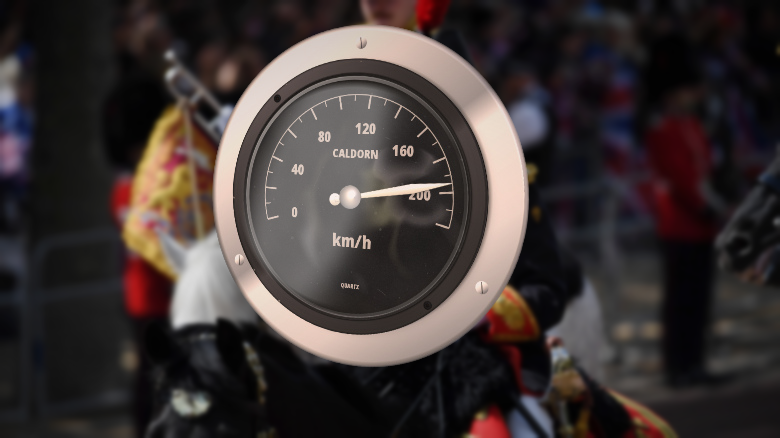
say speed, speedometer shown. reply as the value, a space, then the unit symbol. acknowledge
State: 195 km/h
